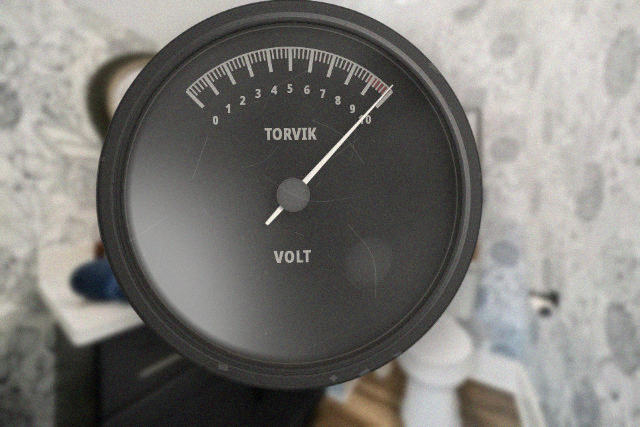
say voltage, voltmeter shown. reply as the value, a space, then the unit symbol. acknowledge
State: 9.8 V
